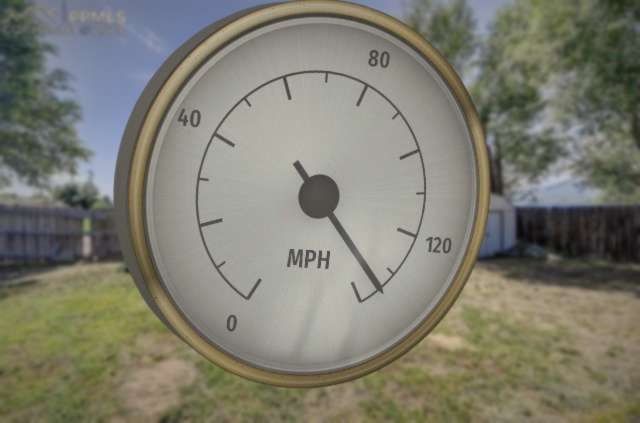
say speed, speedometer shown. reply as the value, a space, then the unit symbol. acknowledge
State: 135 mph
